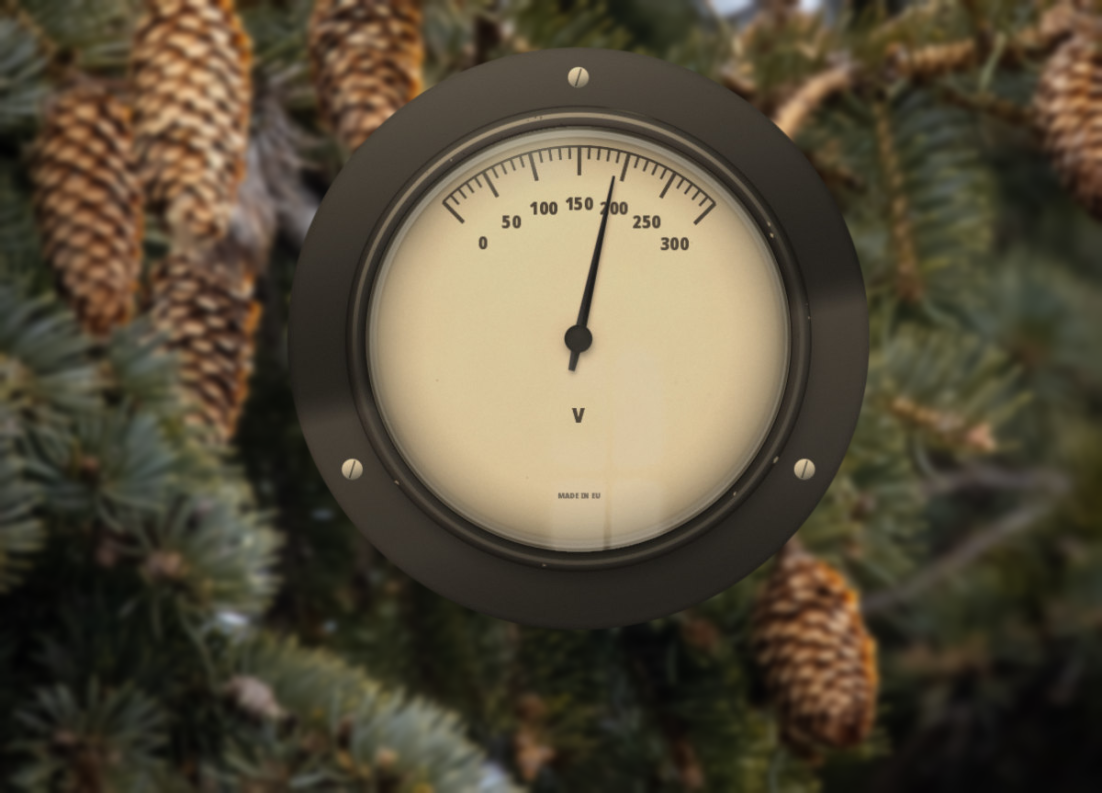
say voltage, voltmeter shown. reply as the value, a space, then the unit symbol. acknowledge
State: 190 V
